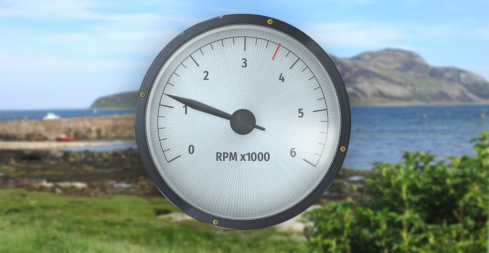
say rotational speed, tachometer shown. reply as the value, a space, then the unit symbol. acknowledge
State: 1200 rpm
